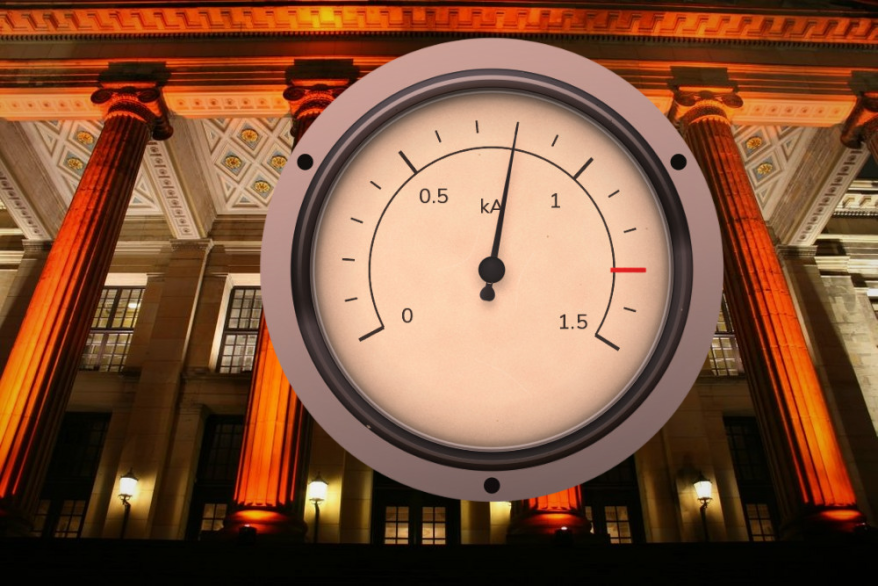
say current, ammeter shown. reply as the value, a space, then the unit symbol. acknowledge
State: 0.8 kA
